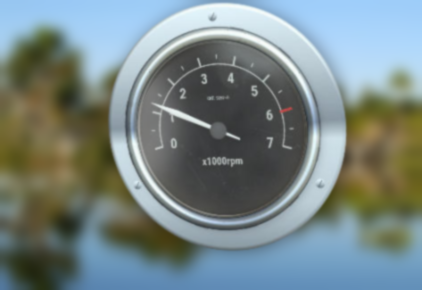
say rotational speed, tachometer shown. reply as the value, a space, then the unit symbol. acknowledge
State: 1250 rpm
